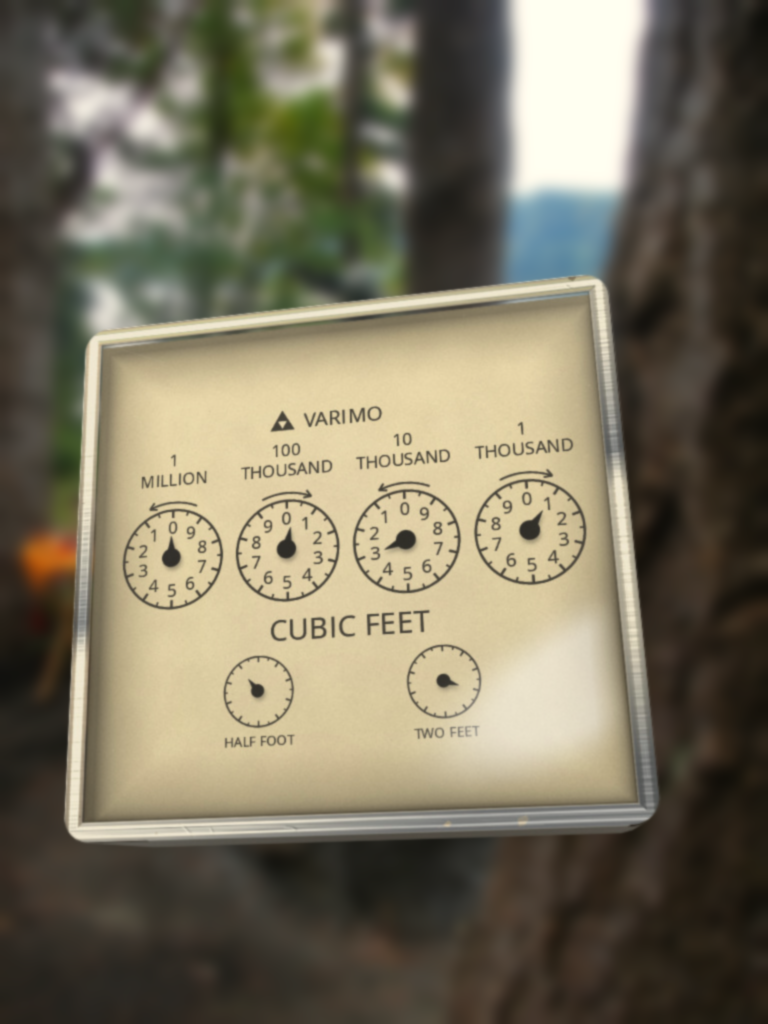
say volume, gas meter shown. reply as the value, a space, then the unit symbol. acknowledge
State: 3100 ft³
